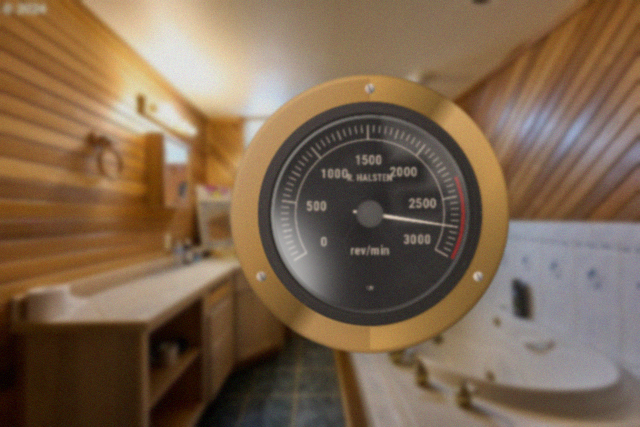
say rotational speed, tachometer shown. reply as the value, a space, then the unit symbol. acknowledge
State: 2750 rpm
